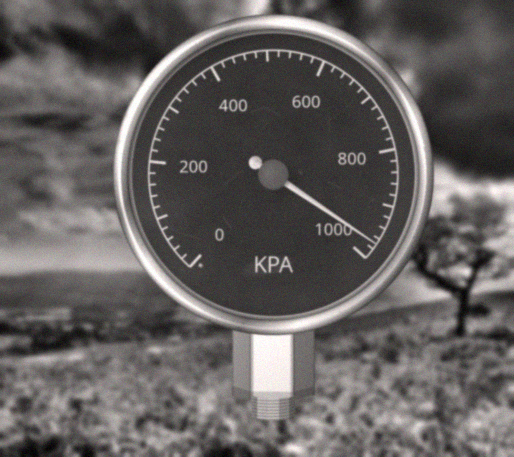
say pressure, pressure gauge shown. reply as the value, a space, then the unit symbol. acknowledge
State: 970 kPa
